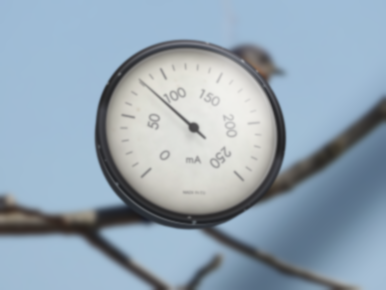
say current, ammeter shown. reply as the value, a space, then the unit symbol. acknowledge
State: 80 mA
